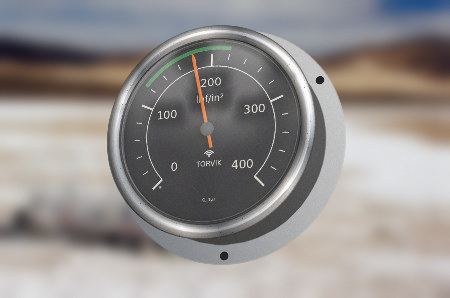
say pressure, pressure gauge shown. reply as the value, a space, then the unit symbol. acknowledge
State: 180 psi
